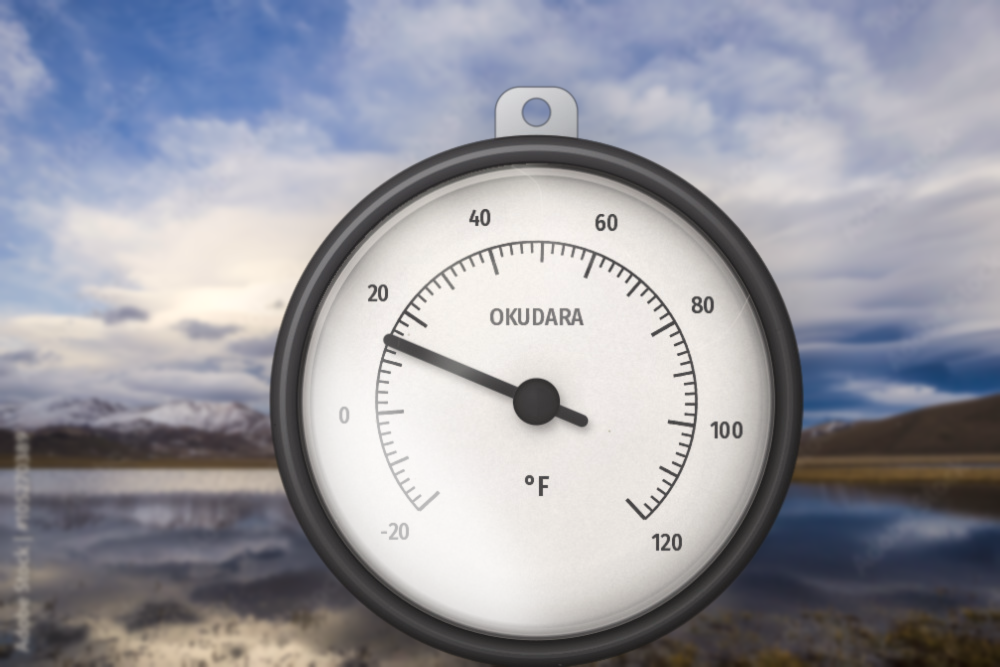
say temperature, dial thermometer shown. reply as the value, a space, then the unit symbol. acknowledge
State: 14 °F
